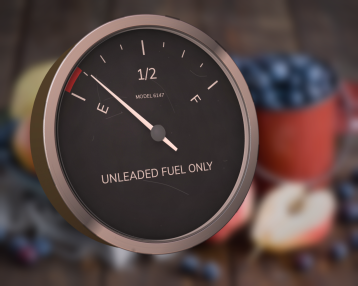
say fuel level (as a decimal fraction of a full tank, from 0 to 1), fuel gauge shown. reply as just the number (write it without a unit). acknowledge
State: 0.125
